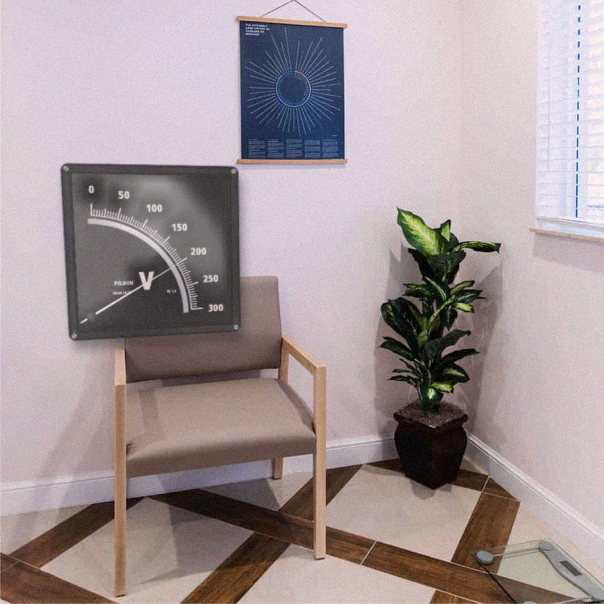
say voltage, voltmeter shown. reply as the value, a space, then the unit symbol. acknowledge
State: 200 V
